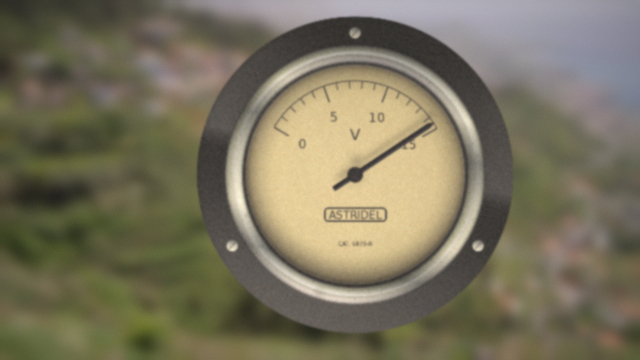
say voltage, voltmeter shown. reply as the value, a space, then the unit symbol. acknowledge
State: 14.5 V
